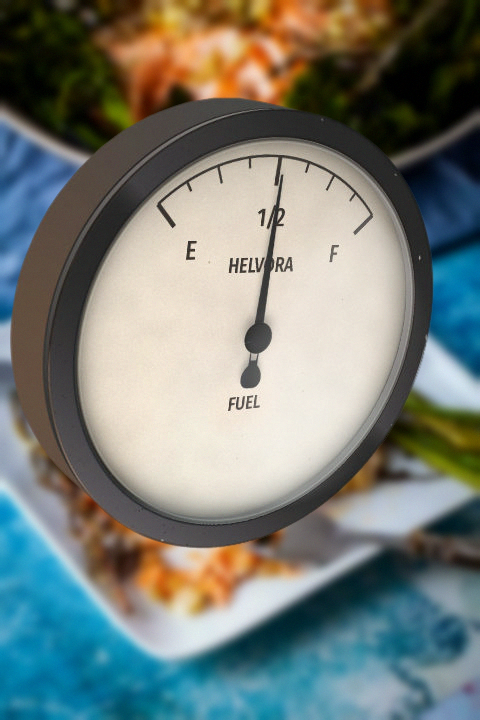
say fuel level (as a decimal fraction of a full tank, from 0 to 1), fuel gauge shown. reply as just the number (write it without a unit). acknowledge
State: 0.5
